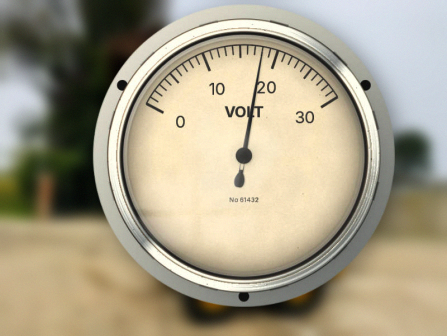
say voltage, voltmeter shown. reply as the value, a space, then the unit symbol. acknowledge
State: 18 V
